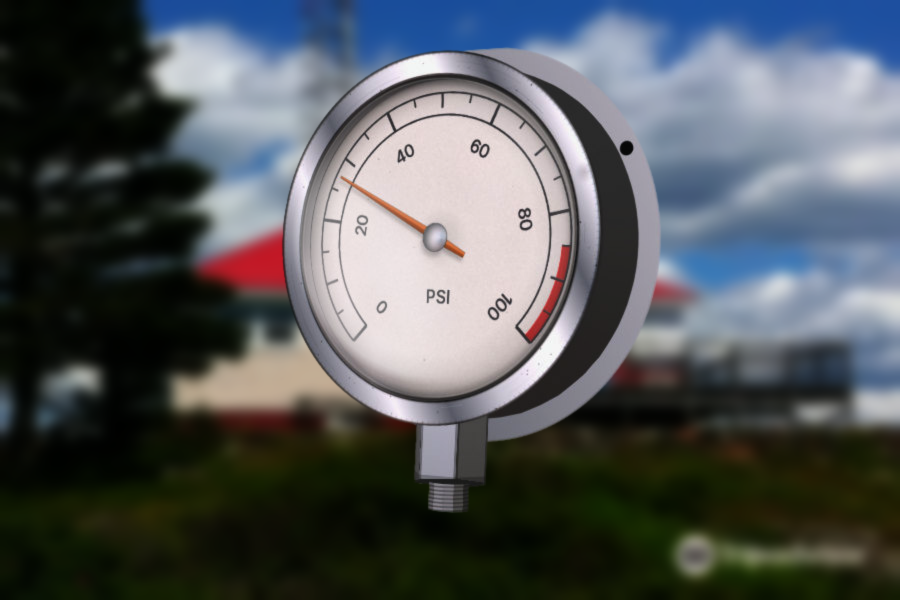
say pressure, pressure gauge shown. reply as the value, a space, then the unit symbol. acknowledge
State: 27.5 psi
